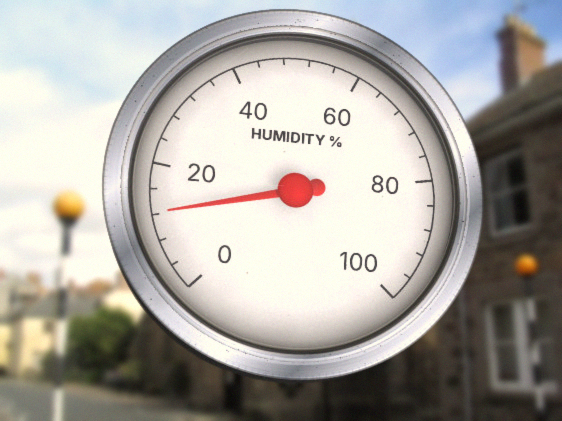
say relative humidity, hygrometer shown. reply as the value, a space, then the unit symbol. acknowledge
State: 12 %
